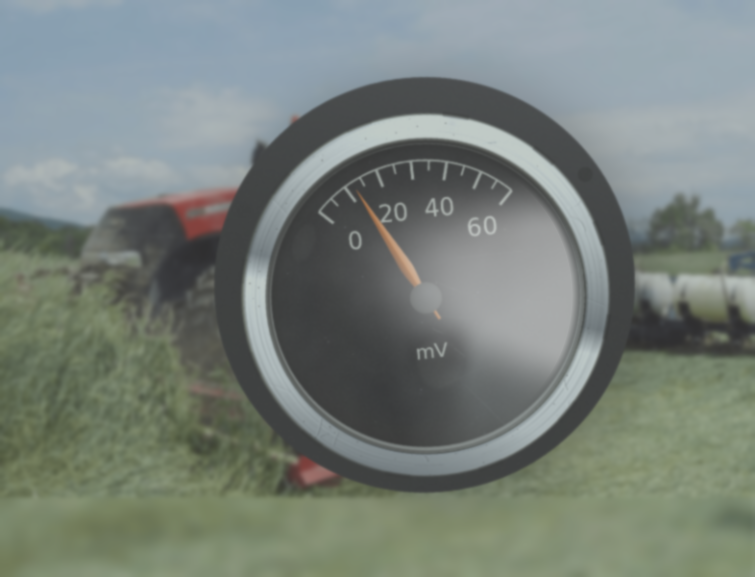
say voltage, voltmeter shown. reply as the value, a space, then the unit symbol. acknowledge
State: 12.5 mV
